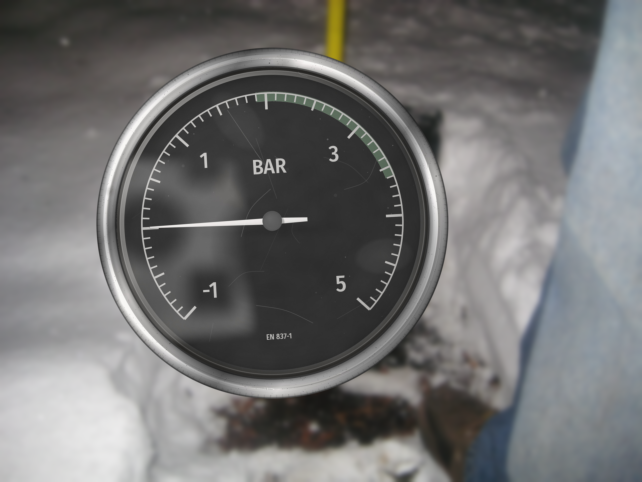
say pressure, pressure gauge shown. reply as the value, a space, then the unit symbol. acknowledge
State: 0 bar
